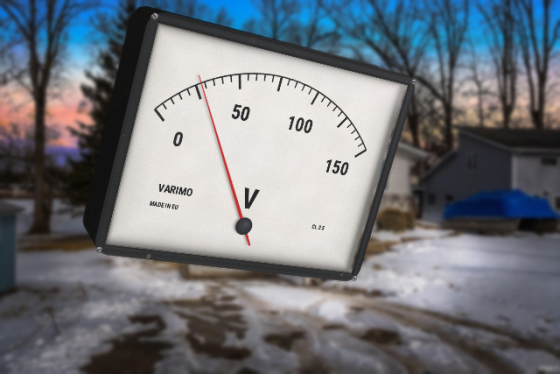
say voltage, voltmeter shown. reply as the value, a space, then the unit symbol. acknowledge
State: 27.5 V
